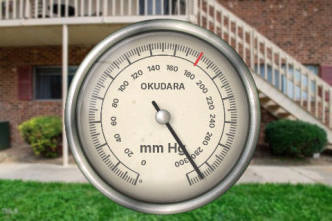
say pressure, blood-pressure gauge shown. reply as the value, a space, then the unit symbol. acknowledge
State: 290 mmHg
